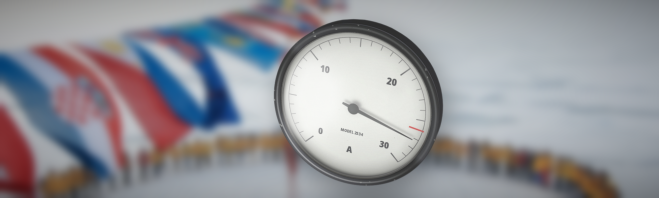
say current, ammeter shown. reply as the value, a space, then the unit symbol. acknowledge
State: 27 A
